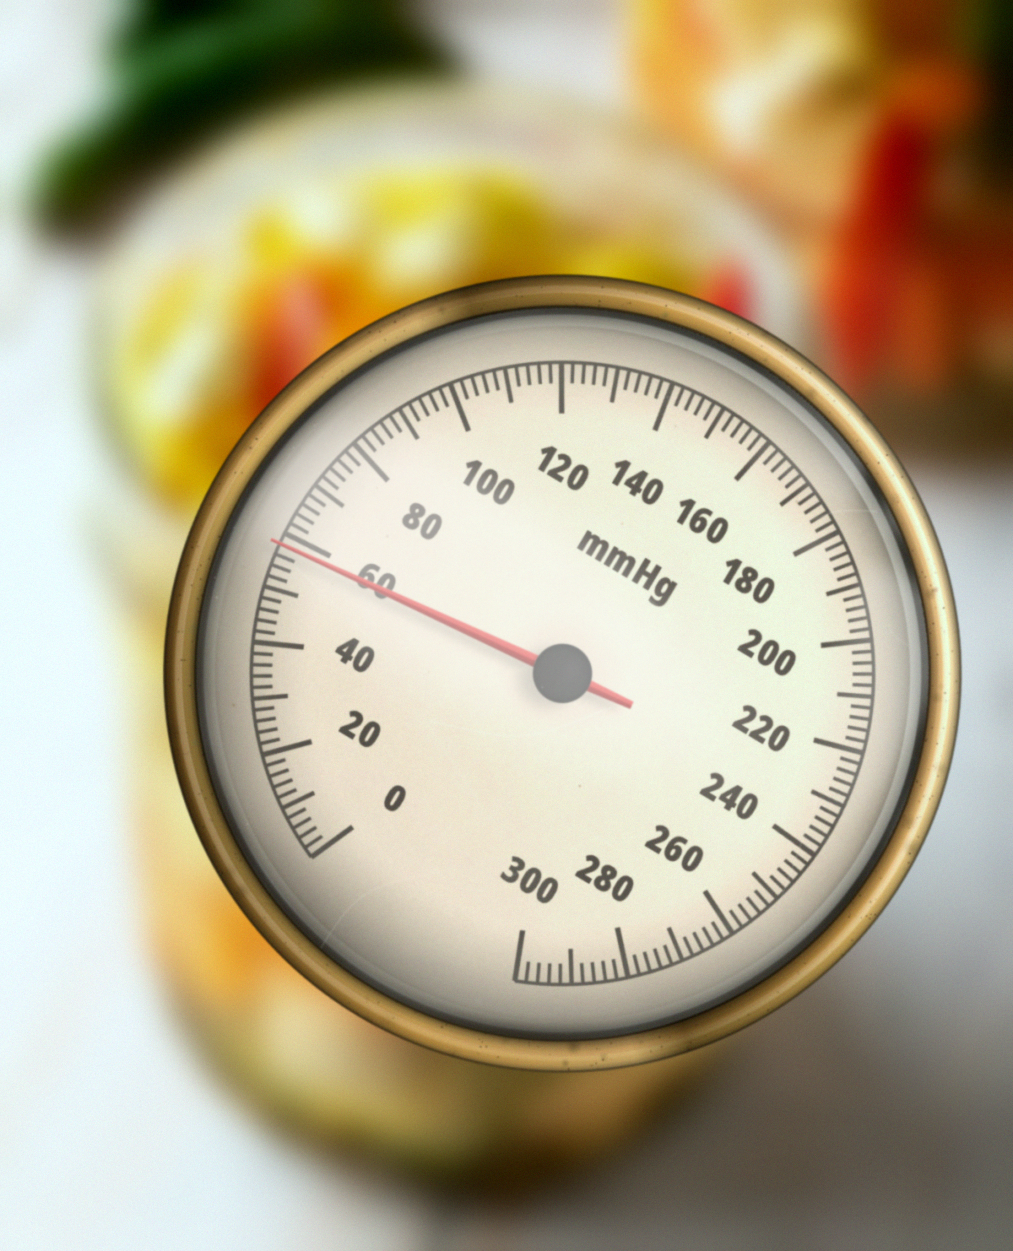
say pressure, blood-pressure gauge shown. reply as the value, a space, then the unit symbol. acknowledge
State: 58 mmHg
